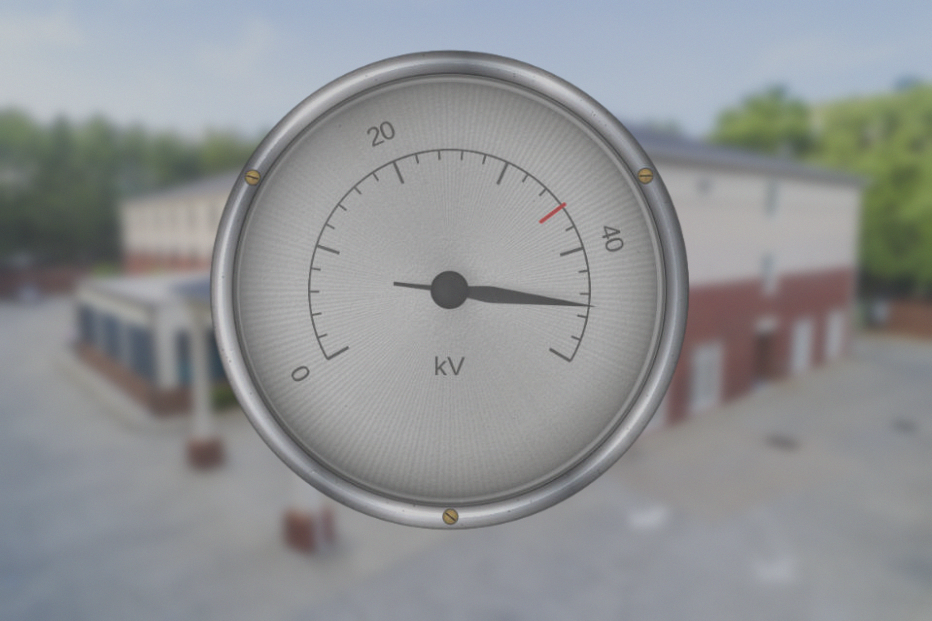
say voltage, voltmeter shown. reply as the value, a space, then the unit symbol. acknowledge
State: 45 kV
